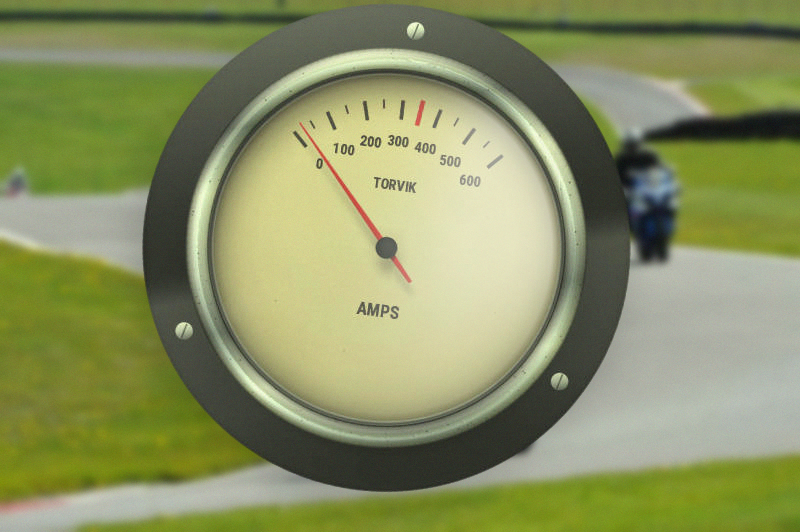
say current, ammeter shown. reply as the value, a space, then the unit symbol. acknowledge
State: 25 A
